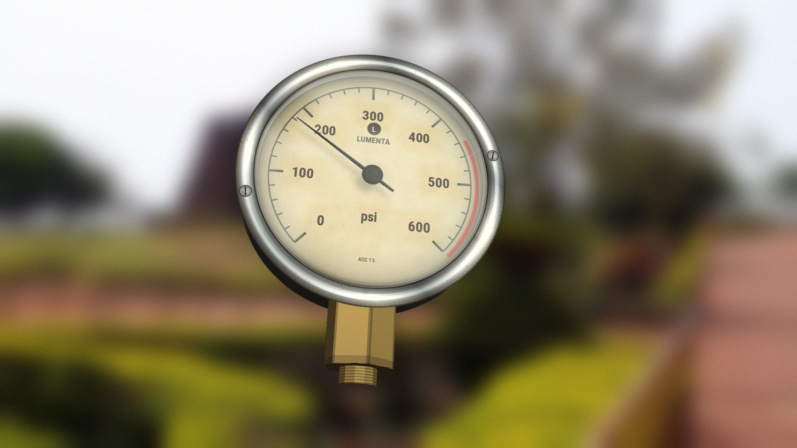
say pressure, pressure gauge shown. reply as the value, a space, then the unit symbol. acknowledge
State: 180 psi
